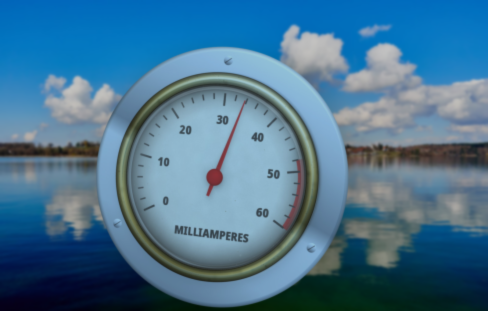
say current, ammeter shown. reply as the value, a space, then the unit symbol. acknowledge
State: 34 mA
